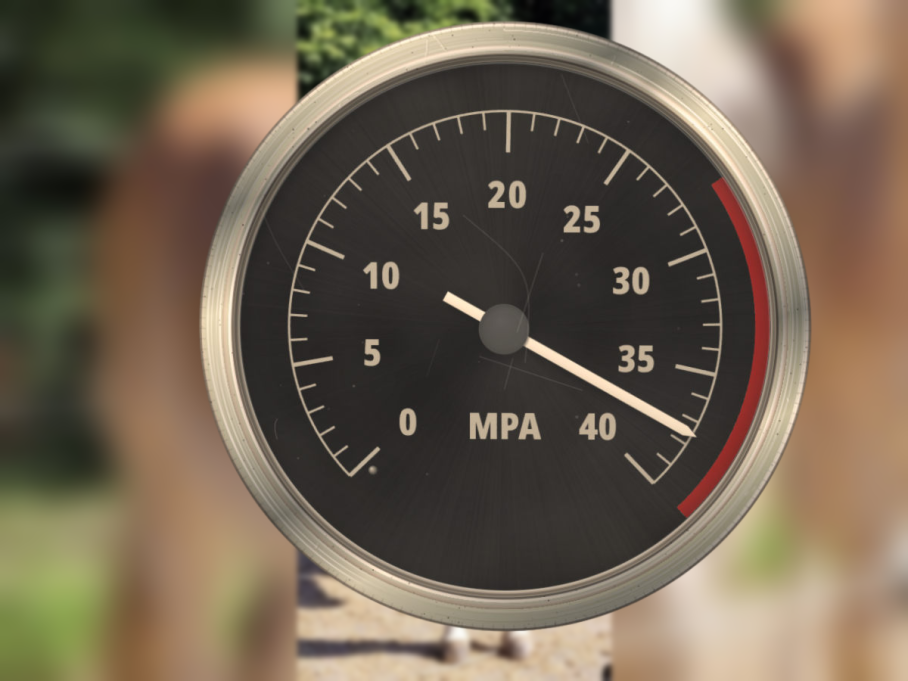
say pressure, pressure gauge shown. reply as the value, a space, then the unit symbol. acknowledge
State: 37.5 MPa
